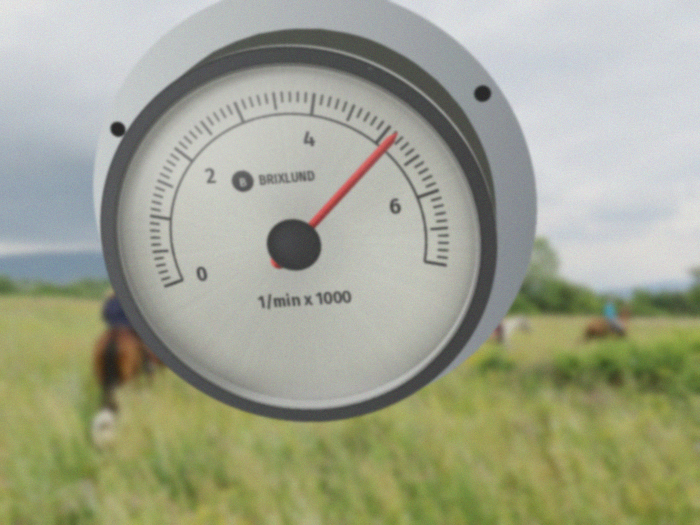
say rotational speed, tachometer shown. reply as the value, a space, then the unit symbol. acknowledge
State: 5100 rpm
